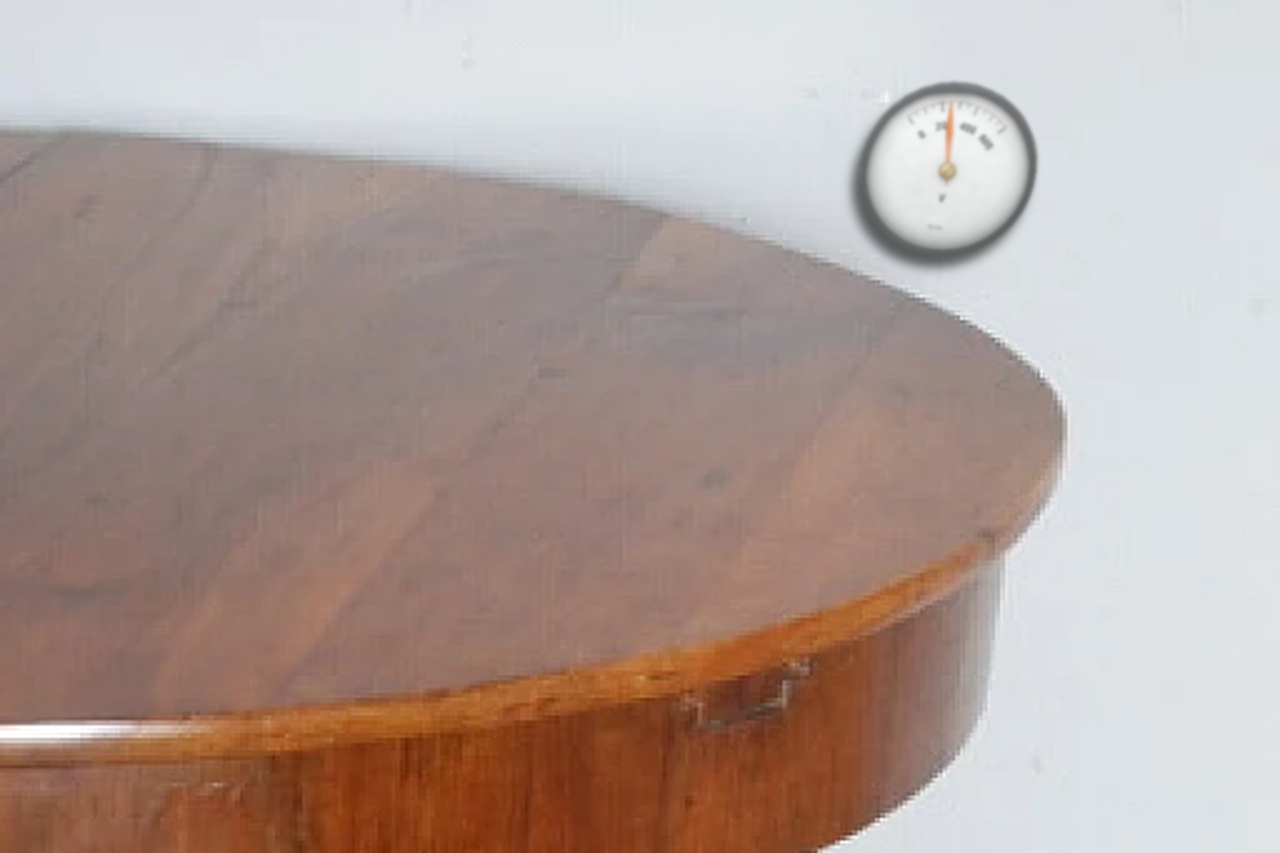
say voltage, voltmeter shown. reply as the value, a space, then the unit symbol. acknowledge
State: 250 V
